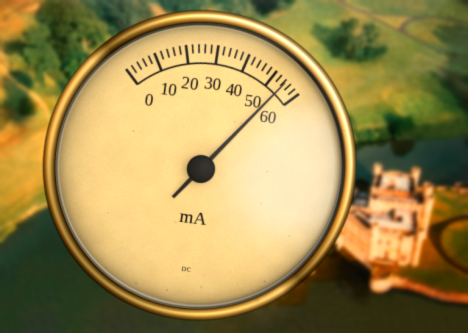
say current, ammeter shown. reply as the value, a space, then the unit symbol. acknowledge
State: 54 mA
